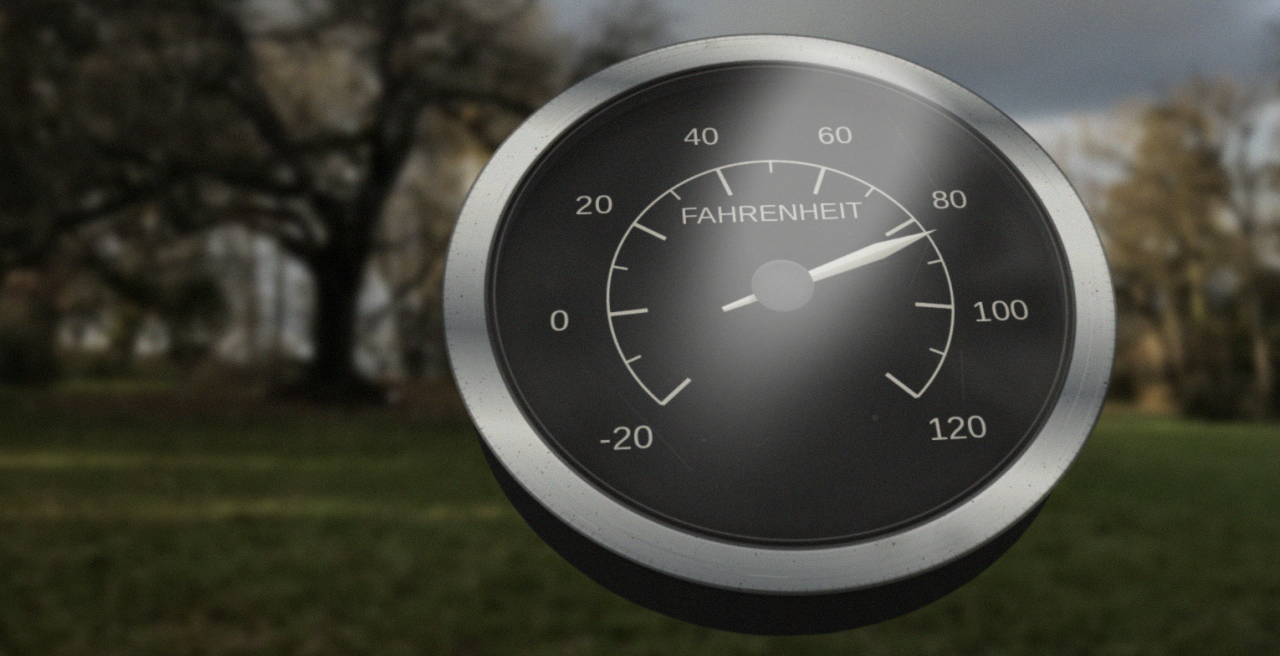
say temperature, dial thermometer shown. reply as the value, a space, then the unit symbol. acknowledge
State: 85 °F
